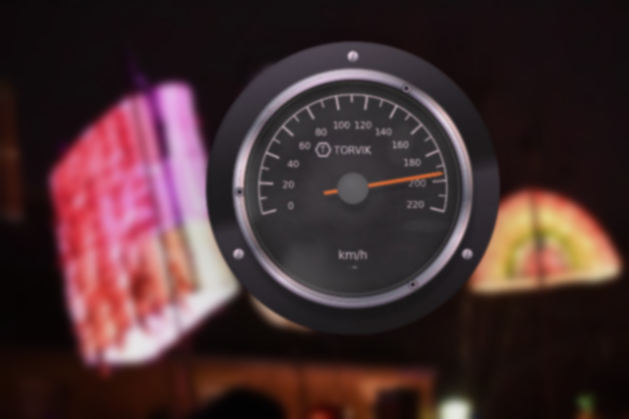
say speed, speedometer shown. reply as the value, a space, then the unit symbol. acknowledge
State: 195 km/h
